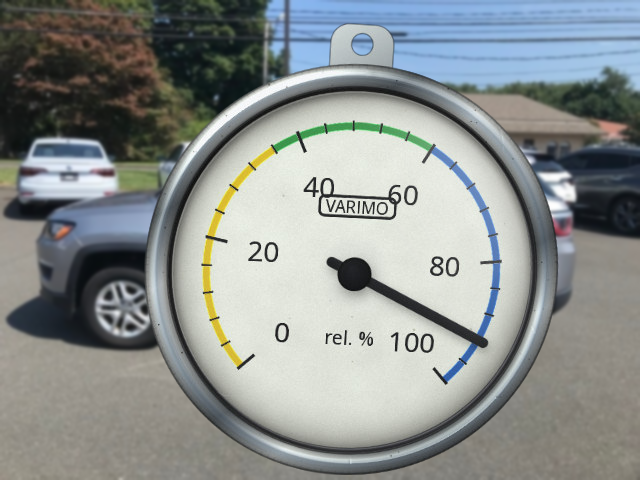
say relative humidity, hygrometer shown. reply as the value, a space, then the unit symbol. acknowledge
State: 92 %
